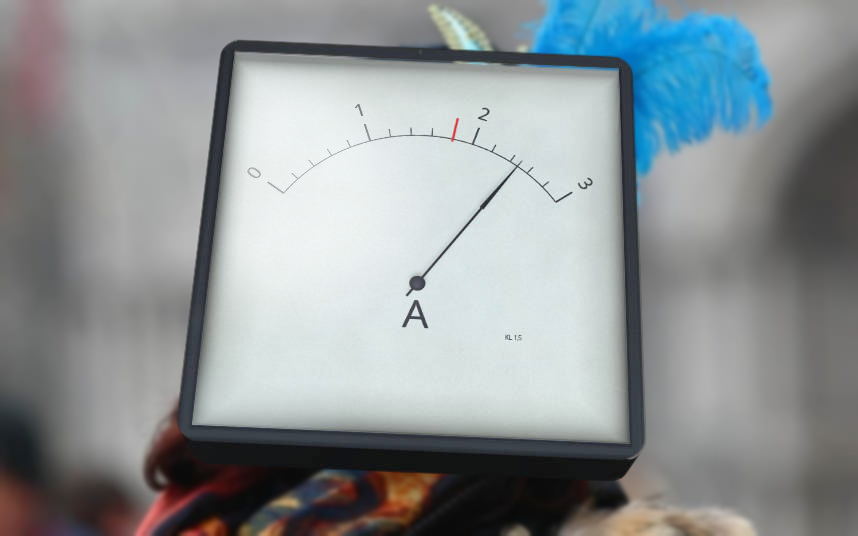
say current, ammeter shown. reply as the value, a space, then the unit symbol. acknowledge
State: 2.5 A
